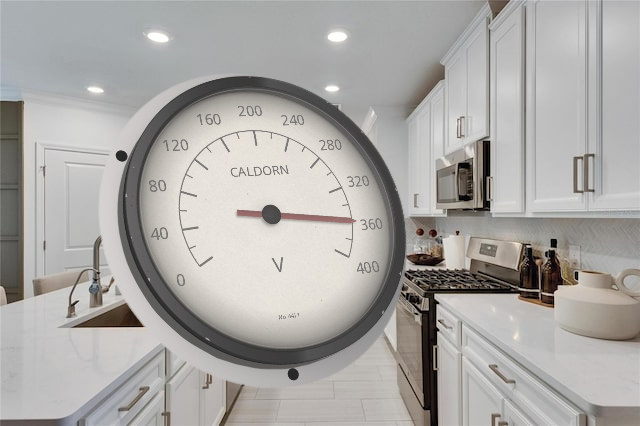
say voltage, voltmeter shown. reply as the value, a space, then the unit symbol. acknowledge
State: 360 V
